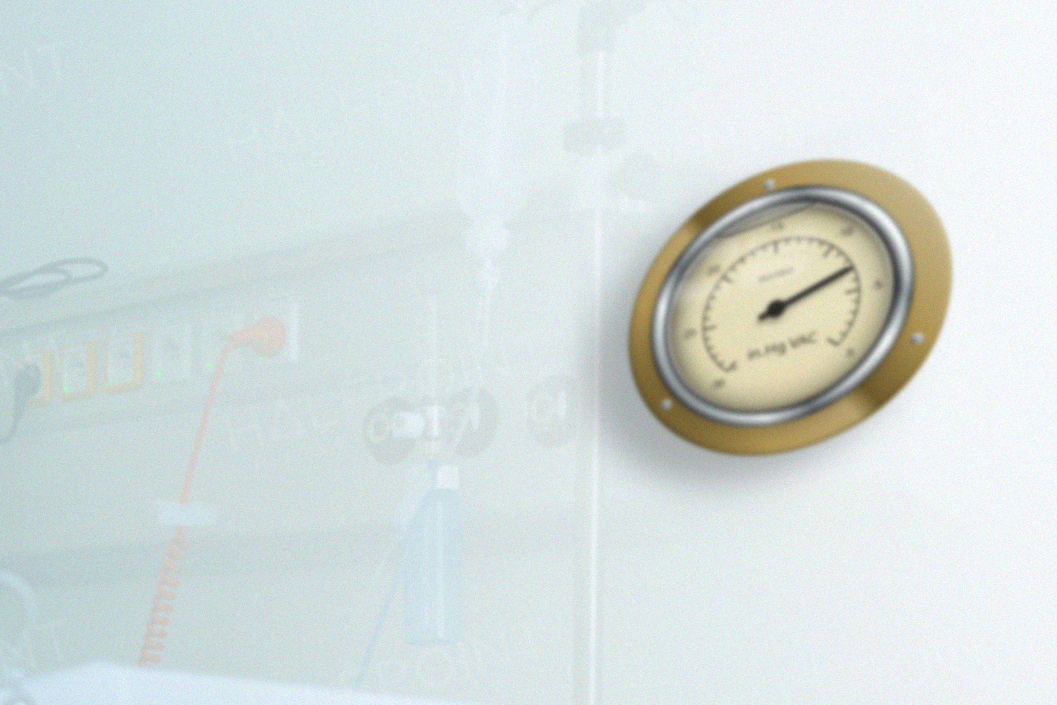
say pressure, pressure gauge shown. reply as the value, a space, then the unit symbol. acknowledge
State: -7 inHg
